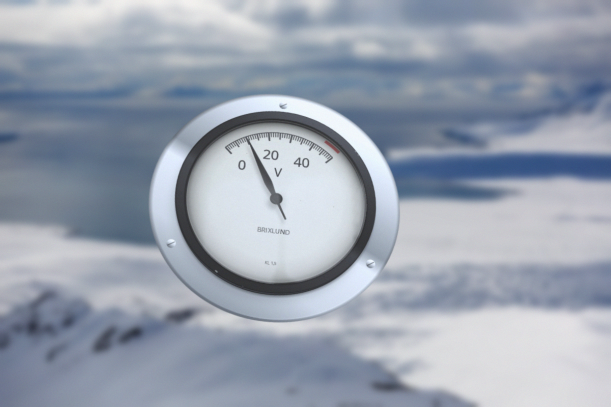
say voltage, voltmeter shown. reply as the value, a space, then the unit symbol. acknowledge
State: 10 V
